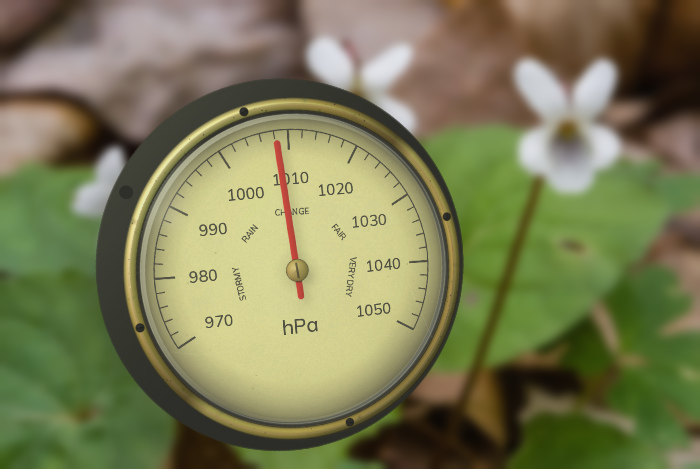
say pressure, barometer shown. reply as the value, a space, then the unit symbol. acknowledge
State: 1008 hPa
